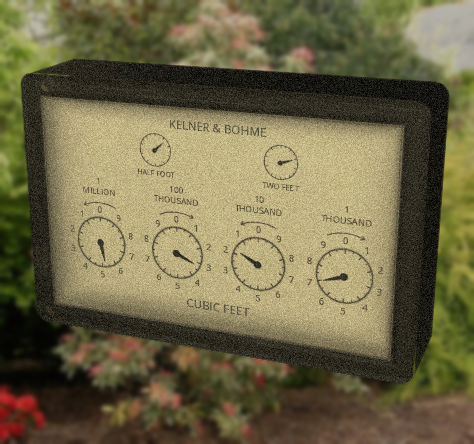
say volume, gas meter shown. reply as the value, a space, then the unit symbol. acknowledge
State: 531700 ft³
